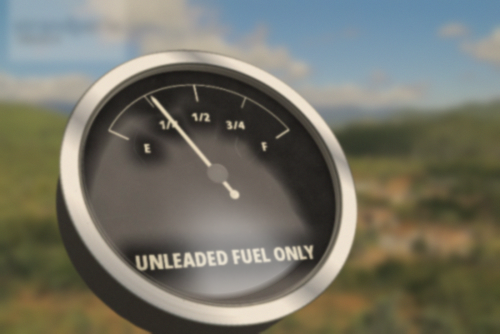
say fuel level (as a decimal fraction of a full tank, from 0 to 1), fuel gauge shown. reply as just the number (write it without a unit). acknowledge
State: 0.25
